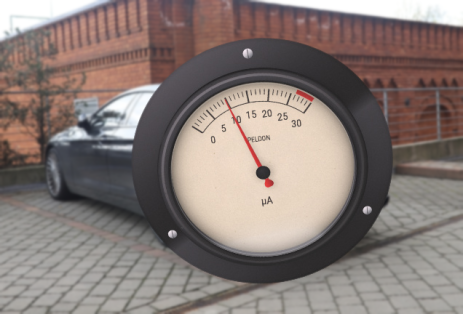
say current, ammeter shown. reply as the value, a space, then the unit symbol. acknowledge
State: 10 µA
